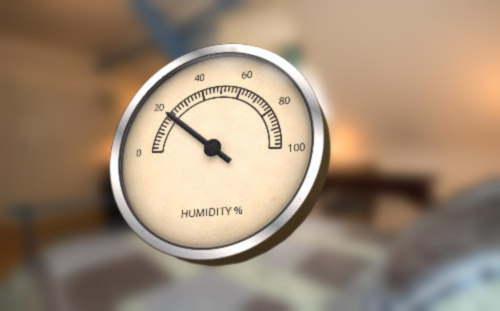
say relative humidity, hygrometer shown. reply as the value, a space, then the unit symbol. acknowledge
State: 20 %
